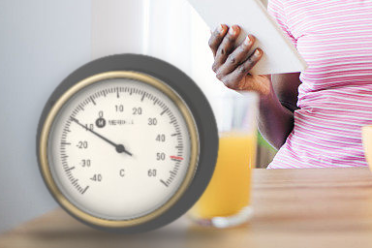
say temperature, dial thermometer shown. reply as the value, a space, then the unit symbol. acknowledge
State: -10 °C
